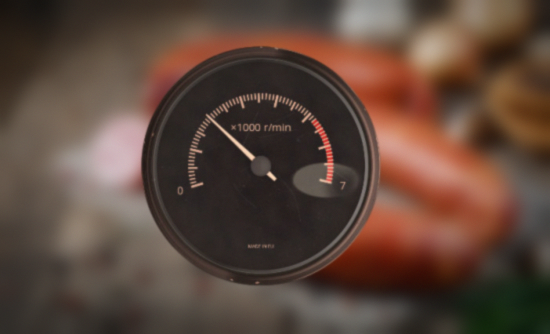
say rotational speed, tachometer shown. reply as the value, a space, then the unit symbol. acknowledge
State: 2000 rpm
